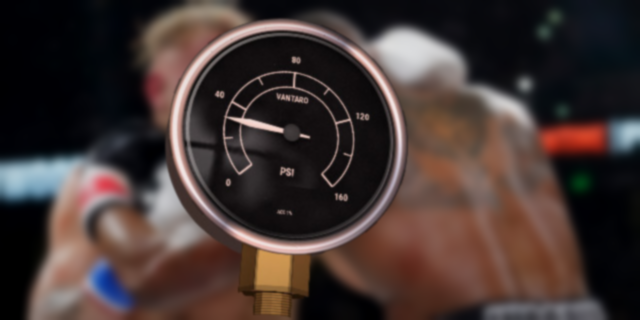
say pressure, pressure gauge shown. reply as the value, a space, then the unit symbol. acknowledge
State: 30 psi
